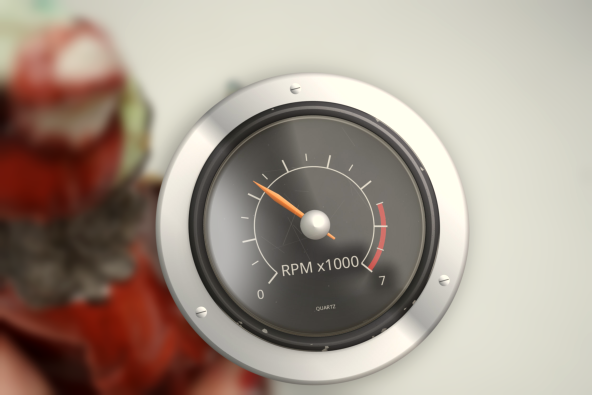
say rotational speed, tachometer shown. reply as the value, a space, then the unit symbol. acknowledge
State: 2250 rpm
